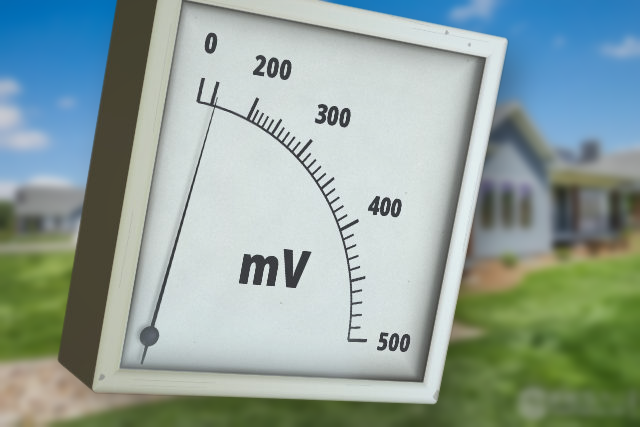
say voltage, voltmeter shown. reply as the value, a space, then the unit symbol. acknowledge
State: 100 mV
